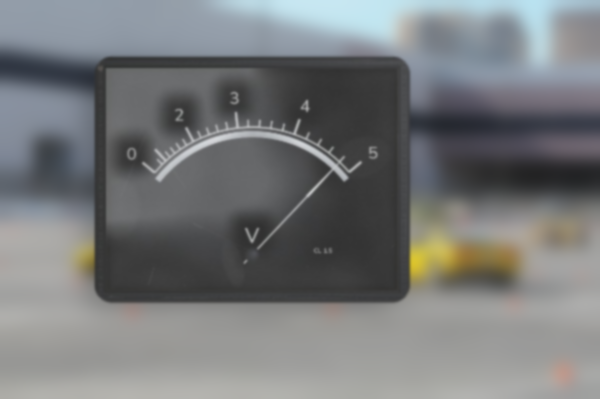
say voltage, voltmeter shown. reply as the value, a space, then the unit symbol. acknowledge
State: 4.8 V
